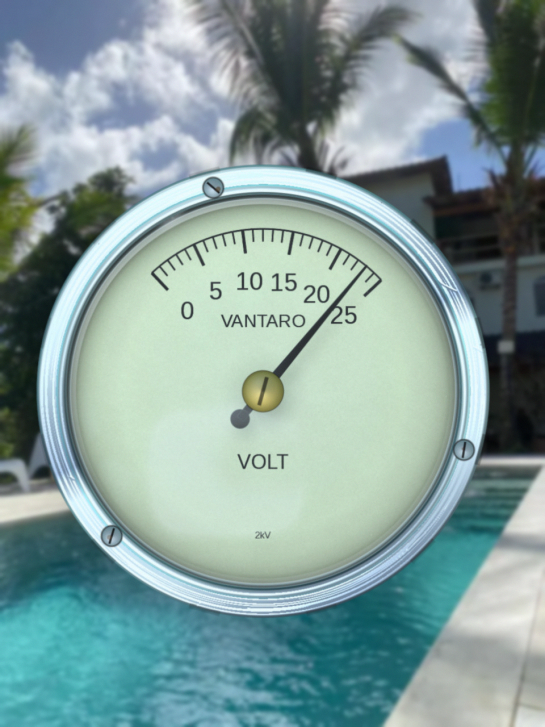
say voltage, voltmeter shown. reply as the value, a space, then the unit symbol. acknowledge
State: 23 V
